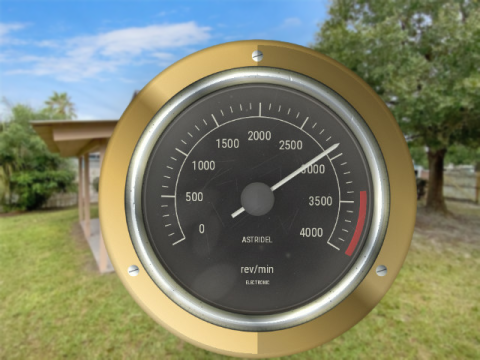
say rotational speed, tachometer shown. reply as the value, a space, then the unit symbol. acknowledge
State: 2900 rpm
